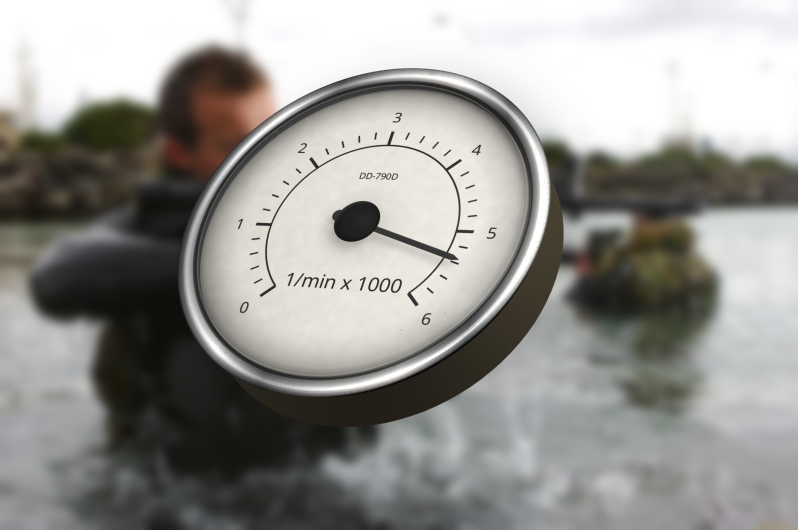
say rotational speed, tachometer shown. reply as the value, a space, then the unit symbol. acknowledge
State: 5400 rpm
